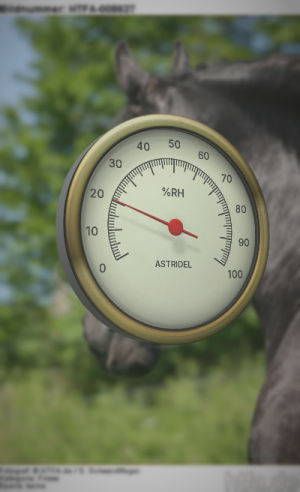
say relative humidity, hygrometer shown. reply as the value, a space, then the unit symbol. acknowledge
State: 20 %
